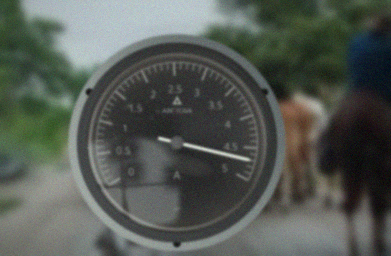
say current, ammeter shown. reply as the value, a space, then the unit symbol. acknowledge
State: 4.7 A
